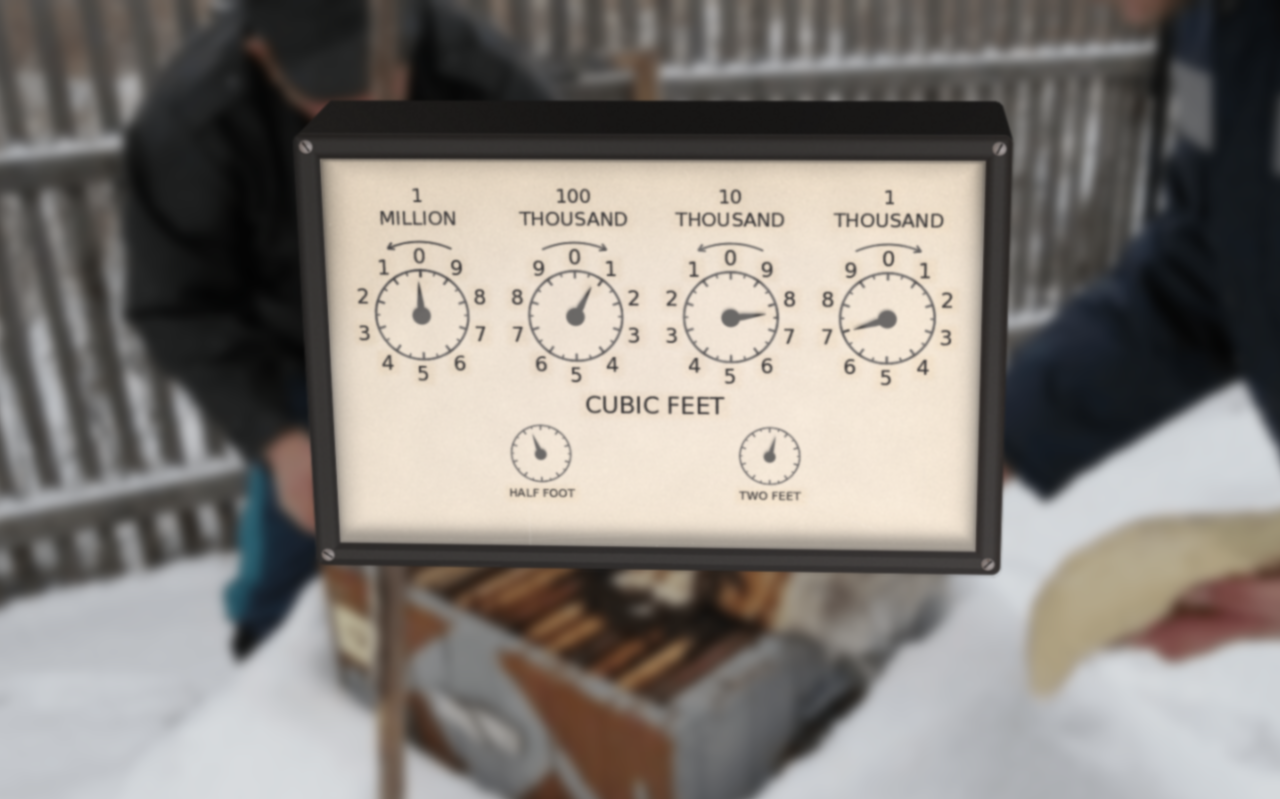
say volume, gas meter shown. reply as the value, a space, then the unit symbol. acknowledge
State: 7700 ft³
